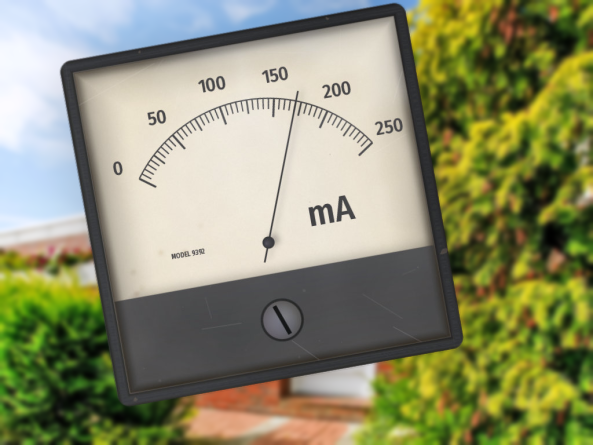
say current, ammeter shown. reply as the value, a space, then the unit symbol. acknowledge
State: 170 mA
